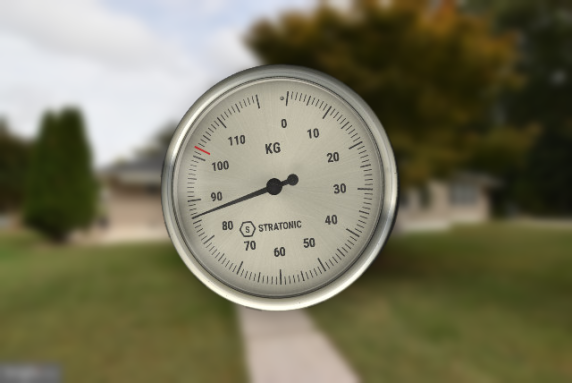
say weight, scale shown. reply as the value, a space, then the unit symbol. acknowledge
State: 86 kg
